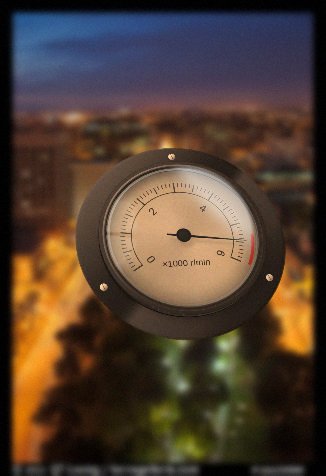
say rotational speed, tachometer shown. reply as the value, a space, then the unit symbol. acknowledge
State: 5500 rpm
